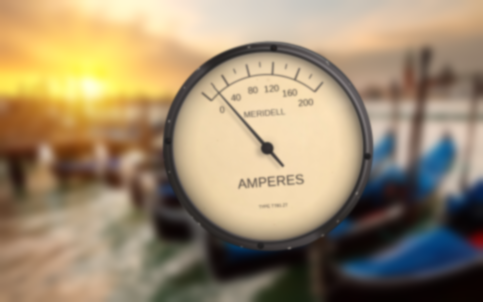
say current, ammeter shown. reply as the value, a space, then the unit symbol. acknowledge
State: 20 A
